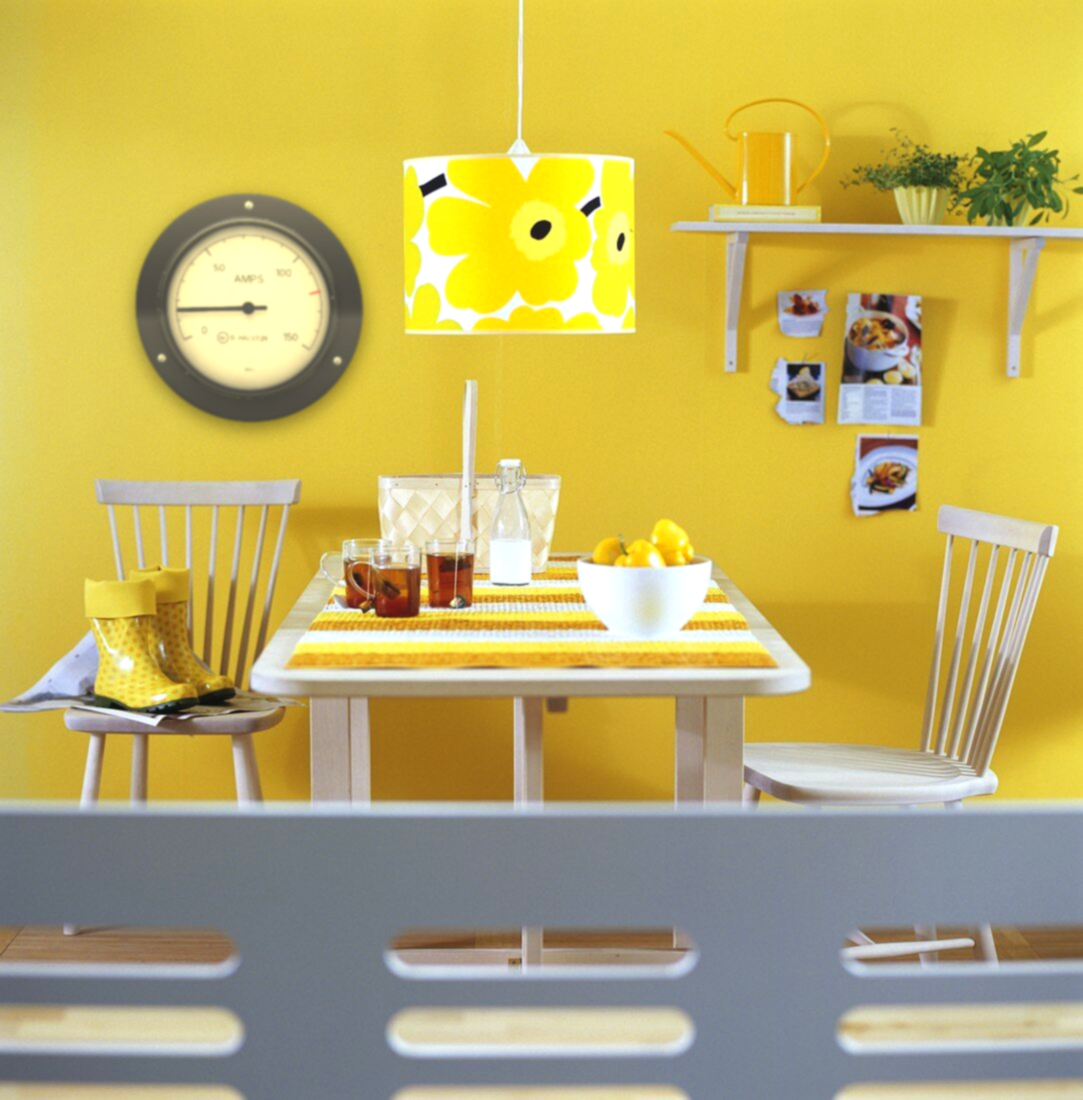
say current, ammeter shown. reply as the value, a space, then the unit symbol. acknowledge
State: 15 A
